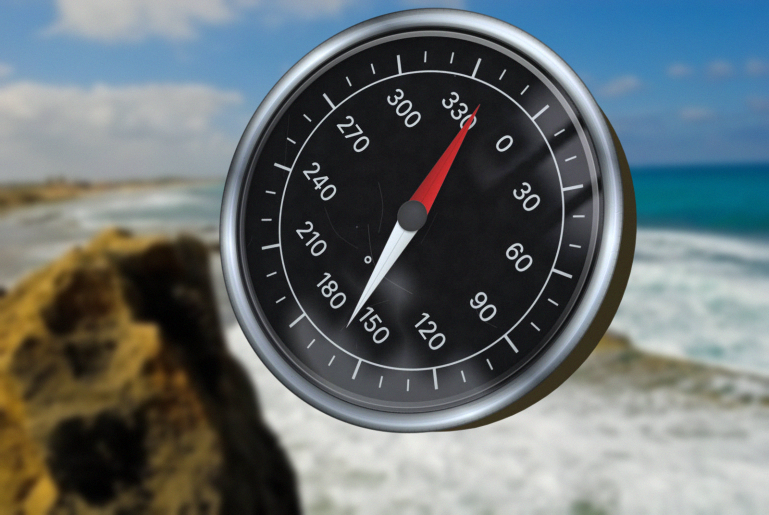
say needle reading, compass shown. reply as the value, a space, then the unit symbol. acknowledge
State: 340 °
